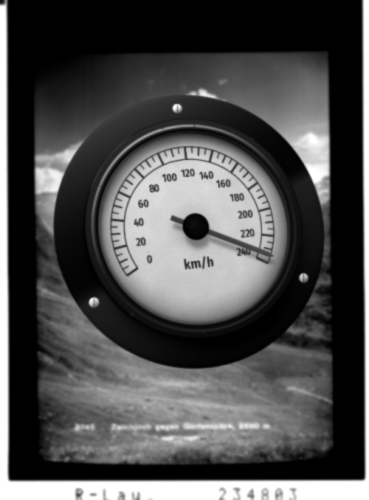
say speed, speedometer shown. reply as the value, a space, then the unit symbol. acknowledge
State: 235 km/h
